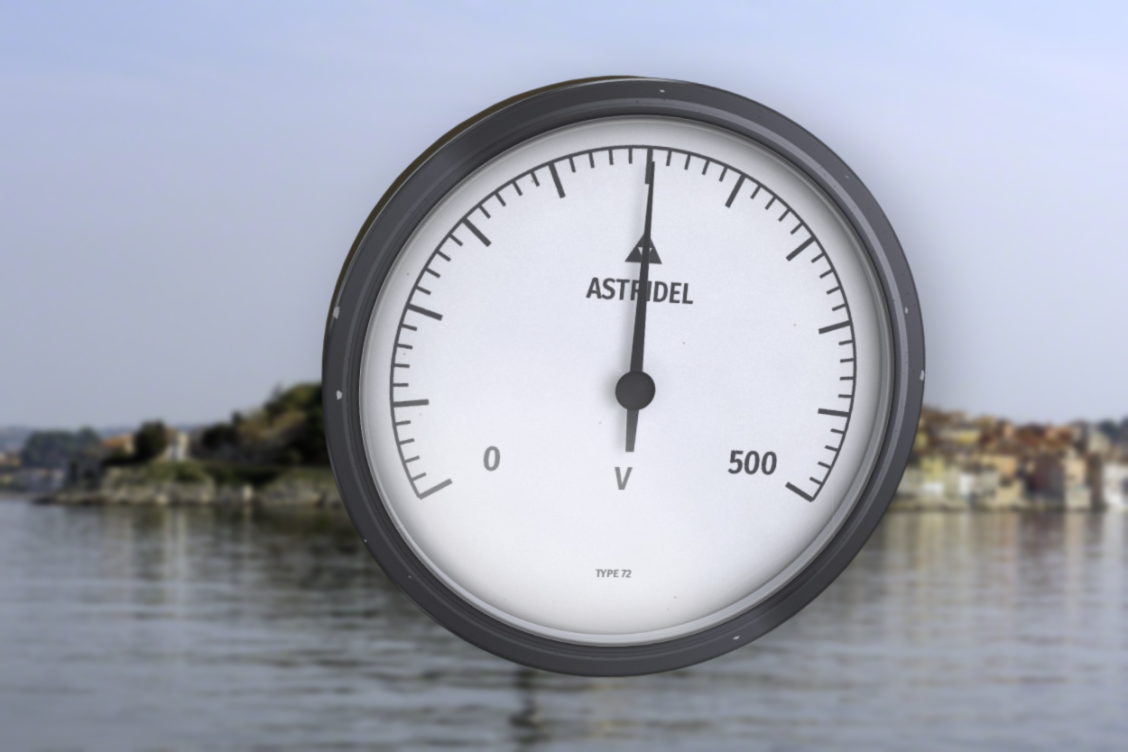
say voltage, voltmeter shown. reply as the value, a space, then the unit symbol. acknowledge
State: 250 V
